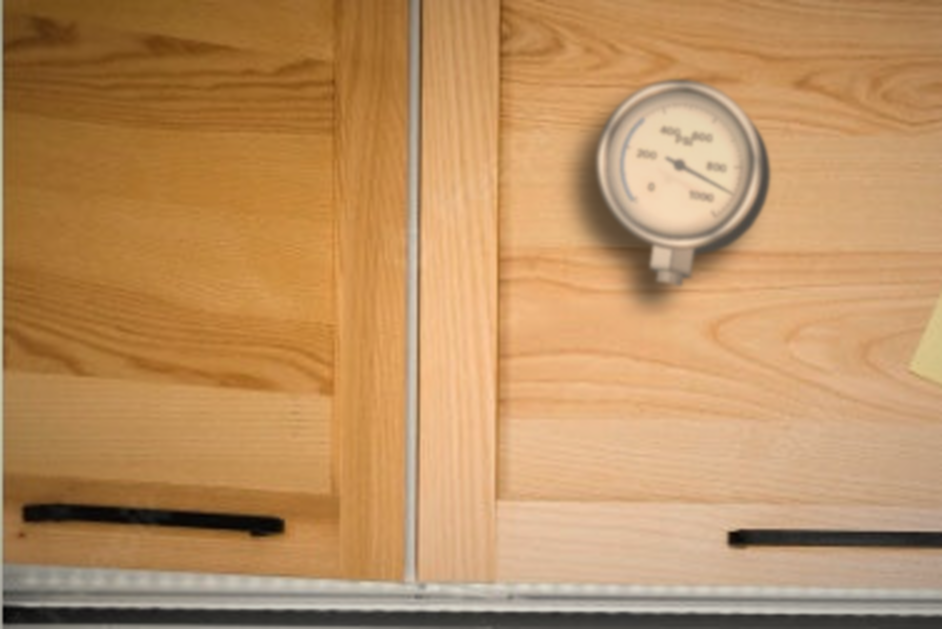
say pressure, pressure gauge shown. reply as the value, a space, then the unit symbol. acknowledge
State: 900 psi
